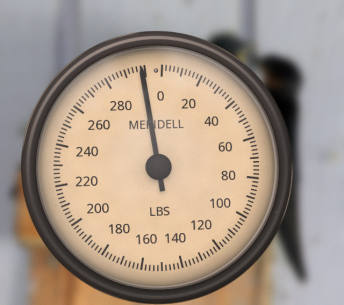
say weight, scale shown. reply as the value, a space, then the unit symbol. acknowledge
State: 298 lb
